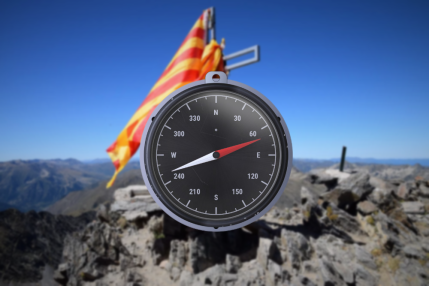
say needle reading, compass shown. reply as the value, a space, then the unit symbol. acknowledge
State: 70 °
